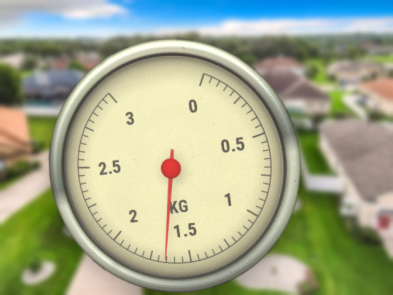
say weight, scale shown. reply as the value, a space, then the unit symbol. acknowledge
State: 1.65 kg
